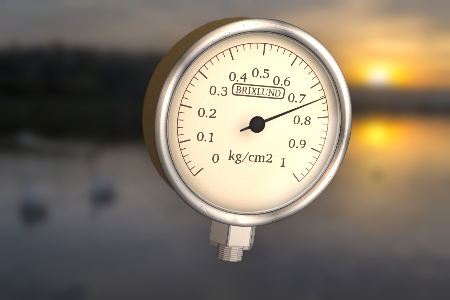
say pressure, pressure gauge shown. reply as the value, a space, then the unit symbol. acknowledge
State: 0.74 kg/cm²
